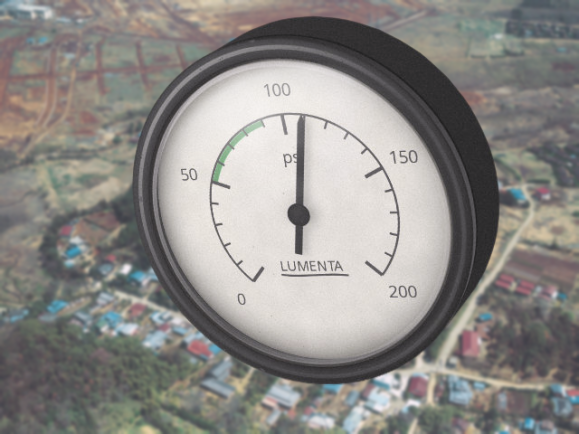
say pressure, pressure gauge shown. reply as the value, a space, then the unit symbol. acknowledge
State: 110 psi
